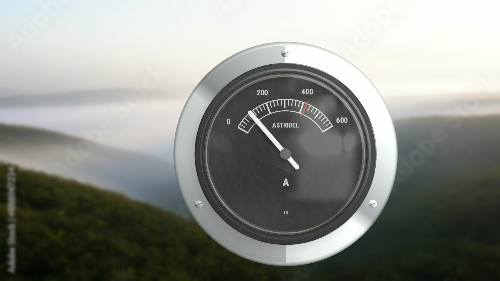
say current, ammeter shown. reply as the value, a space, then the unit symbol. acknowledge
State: 100 A
